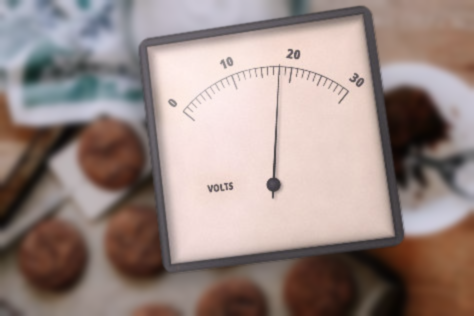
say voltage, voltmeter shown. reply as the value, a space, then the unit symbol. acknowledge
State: 18 V
